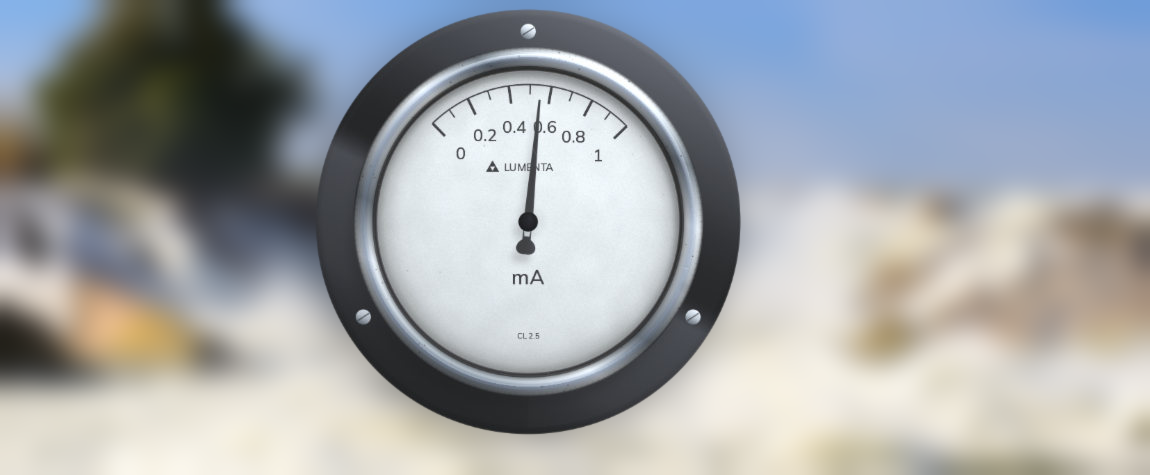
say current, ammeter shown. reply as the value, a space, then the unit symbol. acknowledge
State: 0.55 mA
